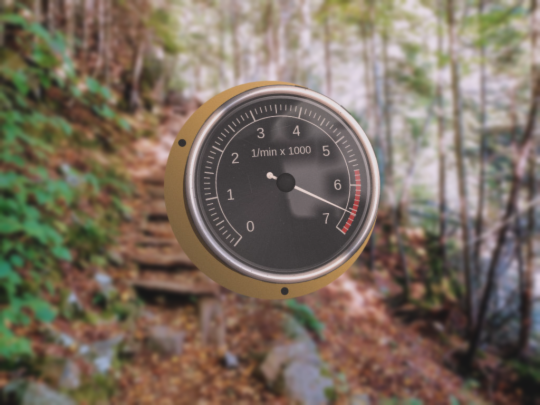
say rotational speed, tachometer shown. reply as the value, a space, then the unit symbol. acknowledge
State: 6600 rpm
